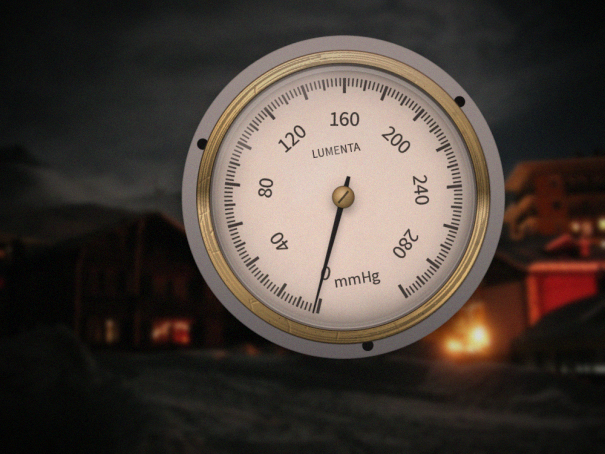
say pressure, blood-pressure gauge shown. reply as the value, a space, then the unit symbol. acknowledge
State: 2 mmHg
